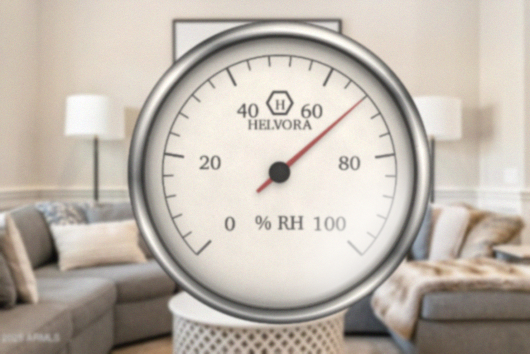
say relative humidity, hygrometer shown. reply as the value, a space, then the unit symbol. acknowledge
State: 68 %
